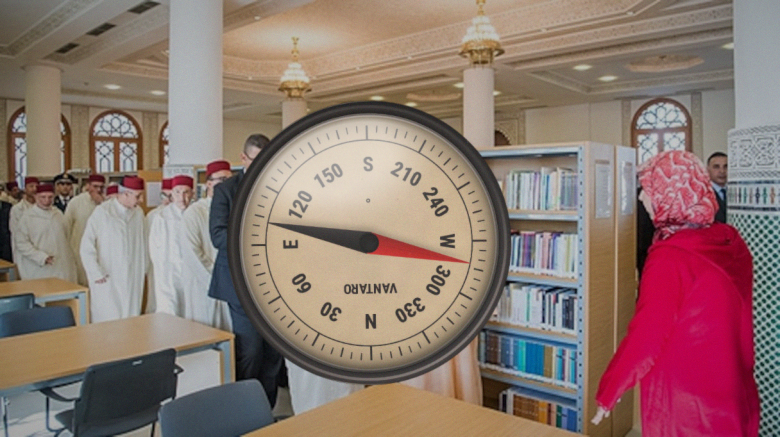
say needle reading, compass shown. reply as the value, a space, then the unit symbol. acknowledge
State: 282.5 °
